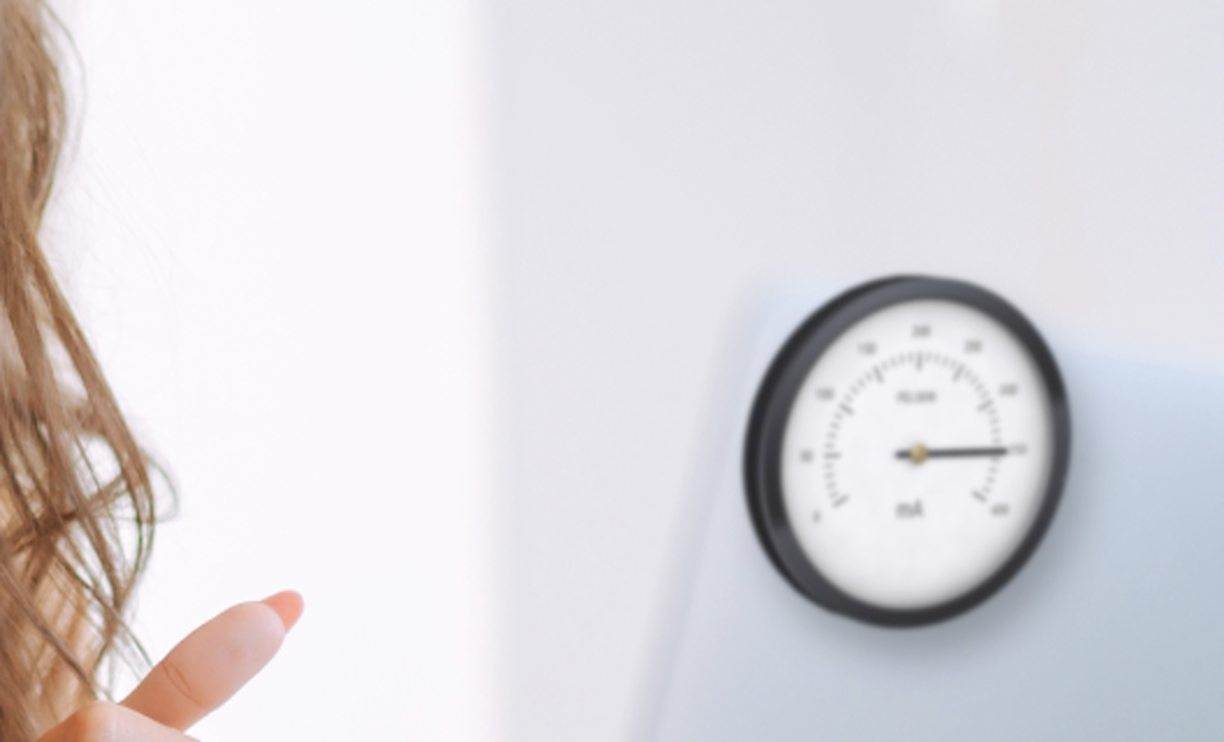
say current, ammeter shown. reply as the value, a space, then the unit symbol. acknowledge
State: 350 mA
